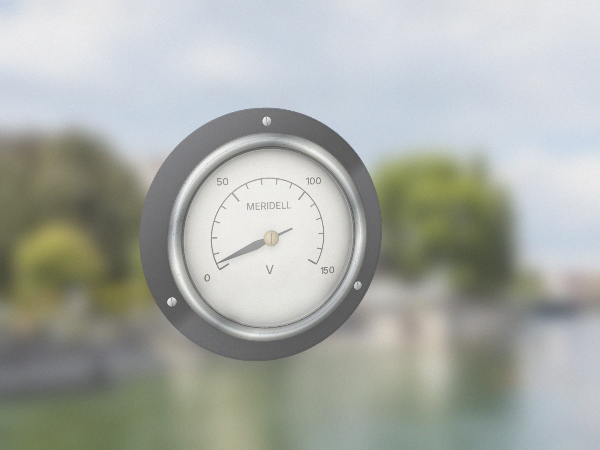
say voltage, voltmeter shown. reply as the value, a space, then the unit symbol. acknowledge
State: 5 V
